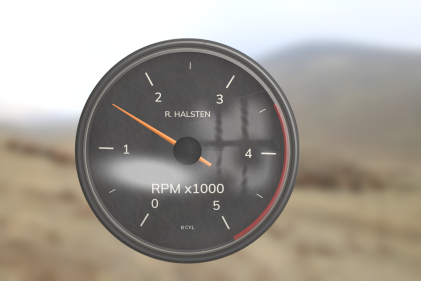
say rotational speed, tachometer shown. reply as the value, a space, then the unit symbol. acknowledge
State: 1500 rpm
